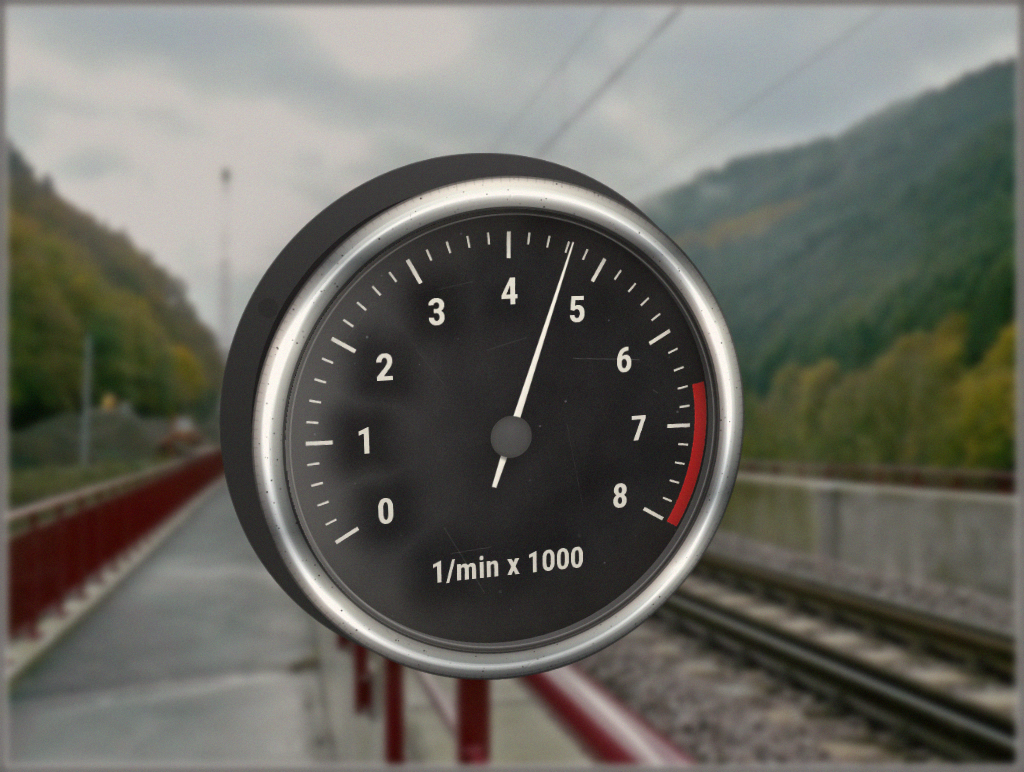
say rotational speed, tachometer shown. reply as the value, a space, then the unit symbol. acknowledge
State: 4600 rpm
